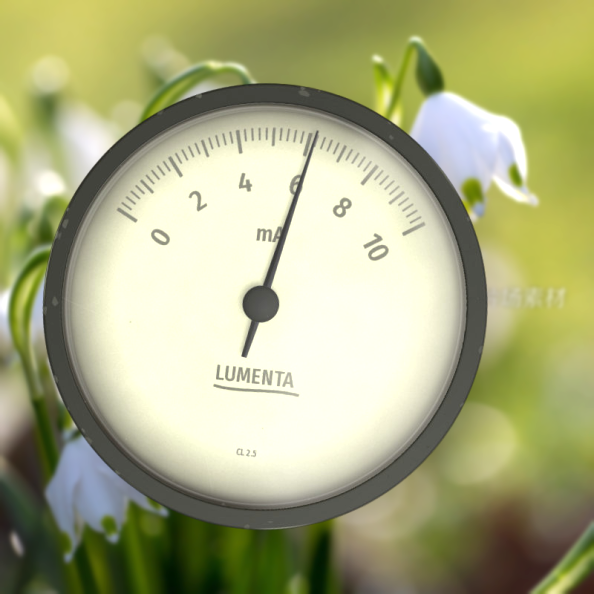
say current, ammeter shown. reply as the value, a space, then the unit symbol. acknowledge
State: 6.2 mA
